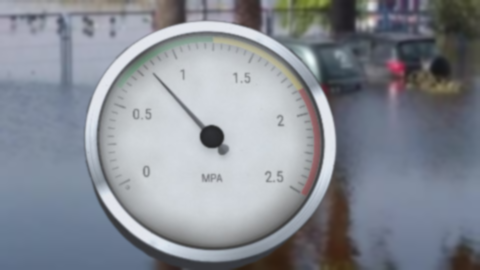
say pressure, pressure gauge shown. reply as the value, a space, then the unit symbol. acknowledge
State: 0.8 MPa
